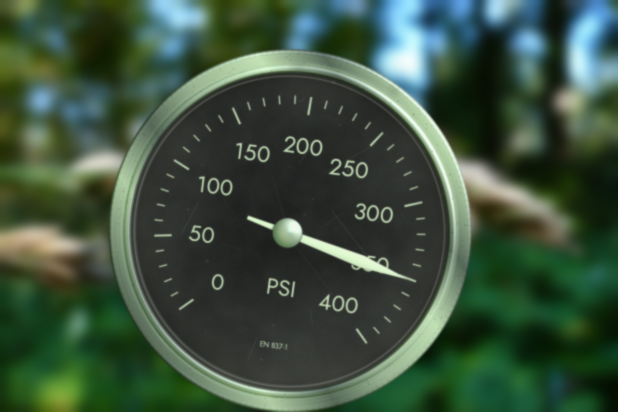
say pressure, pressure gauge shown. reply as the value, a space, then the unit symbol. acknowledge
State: 350 psi
